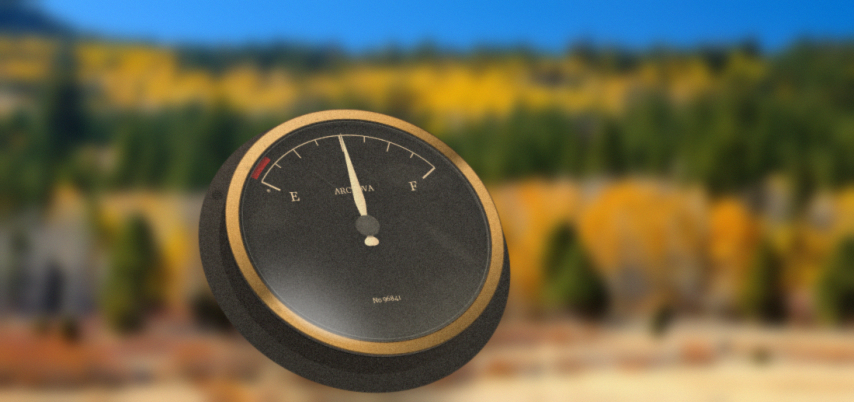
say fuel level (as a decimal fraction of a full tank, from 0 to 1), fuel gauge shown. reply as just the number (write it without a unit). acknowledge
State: 0.5
